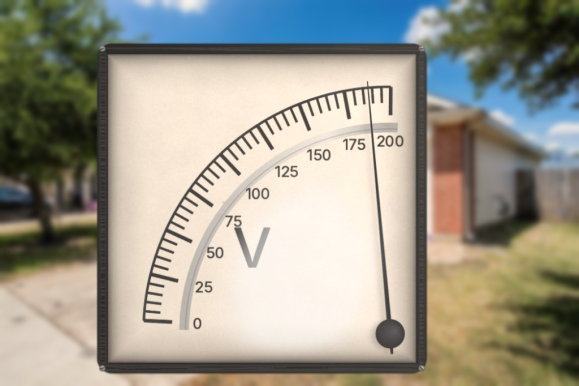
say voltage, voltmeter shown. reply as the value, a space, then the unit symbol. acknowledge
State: 187.5 V
